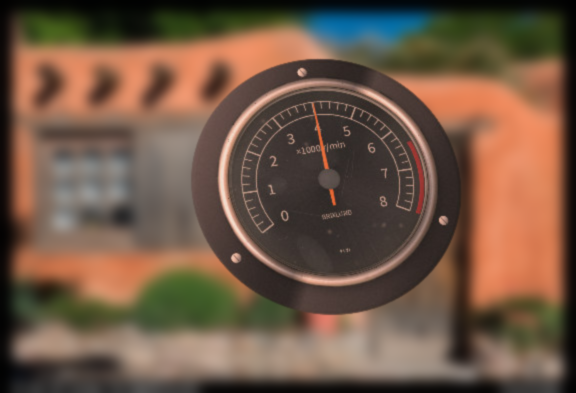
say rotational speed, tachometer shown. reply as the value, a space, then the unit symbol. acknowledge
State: 4000 rpm
